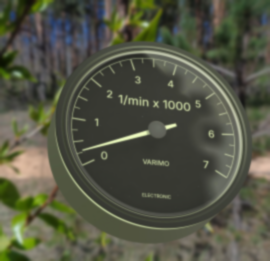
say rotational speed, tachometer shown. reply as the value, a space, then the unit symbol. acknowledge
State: 250 rpm
